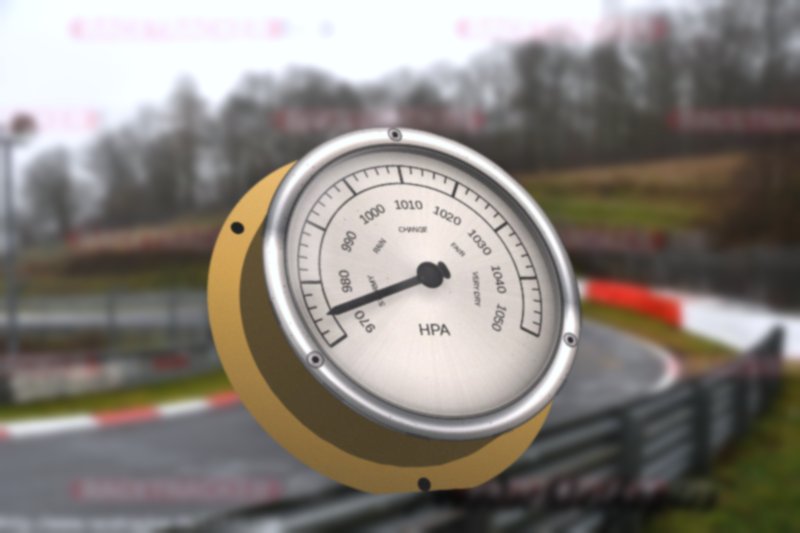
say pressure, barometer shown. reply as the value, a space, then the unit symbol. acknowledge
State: 974 hPa
